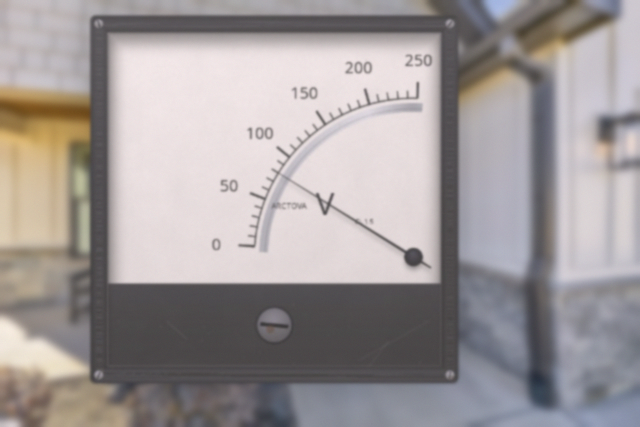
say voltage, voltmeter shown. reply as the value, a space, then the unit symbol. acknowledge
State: 80 V
